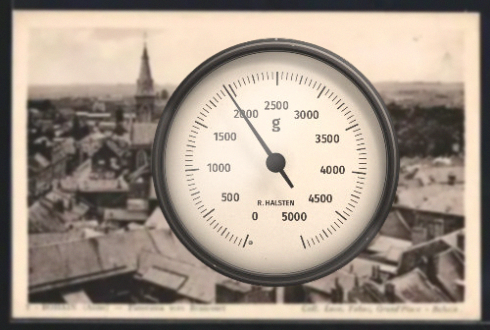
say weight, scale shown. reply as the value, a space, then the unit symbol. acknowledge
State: 1950 g
